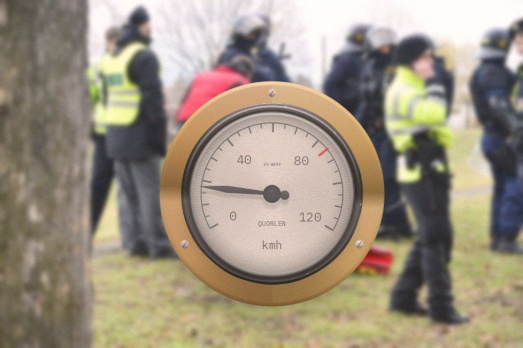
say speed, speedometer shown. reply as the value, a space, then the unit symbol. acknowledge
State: 17.5 km/h
